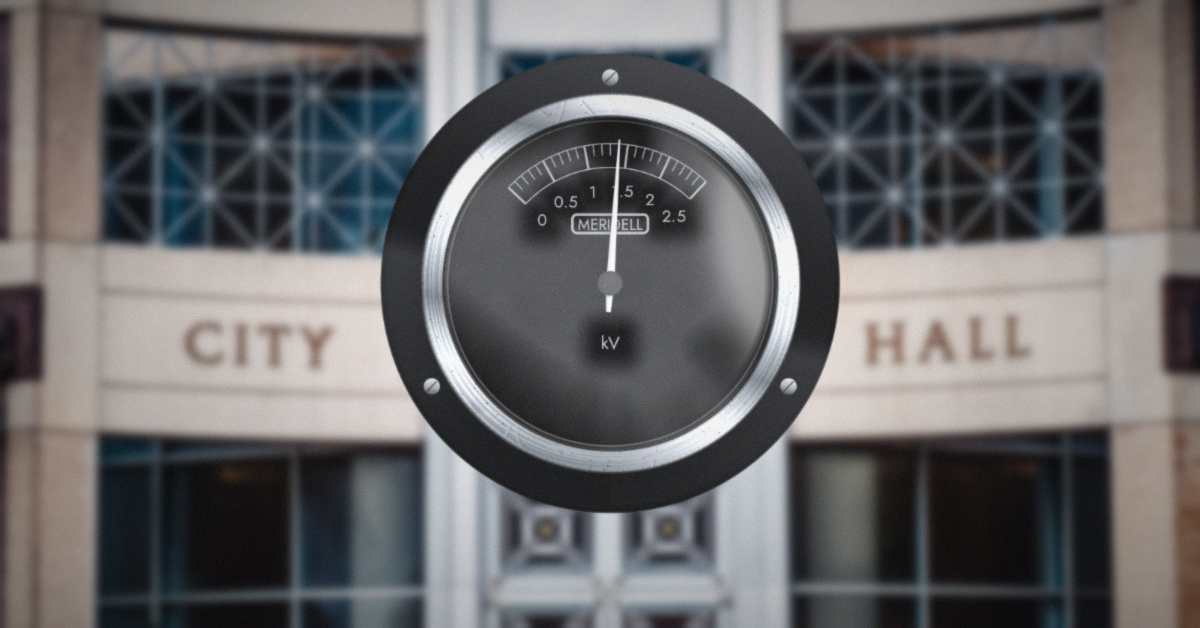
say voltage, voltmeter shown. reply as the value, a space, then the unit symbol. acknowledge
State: 1.4 kV
